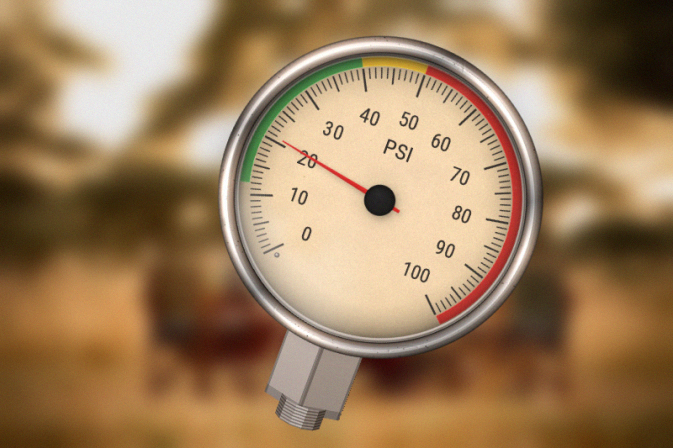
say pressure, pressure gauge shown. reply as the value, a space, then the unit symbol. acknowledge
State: 21 psi
